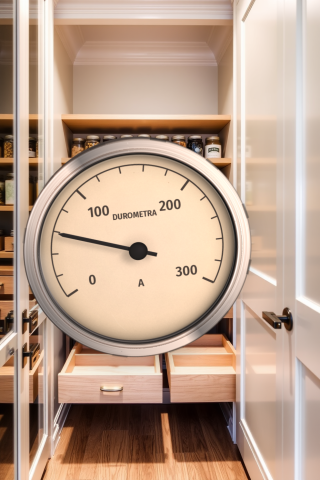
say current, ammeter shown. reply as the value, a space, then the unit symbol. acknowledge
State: 60 A
